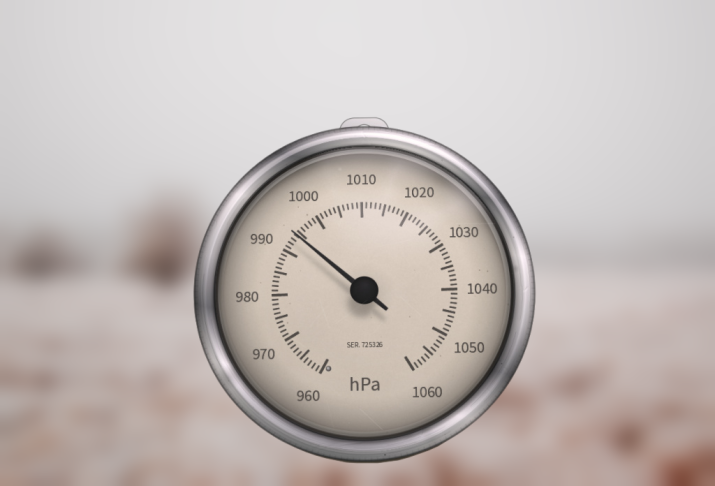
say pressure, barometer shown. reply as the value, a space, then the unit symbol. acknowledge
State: 994 hPa
